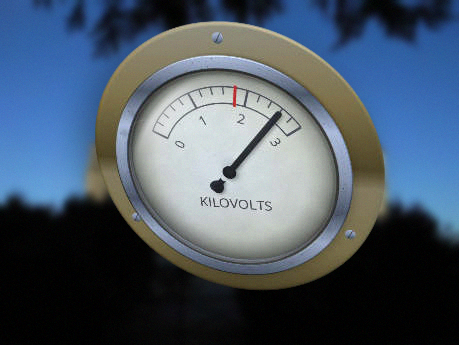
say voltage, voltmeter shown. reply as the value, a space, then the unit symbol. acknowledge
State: 2.6 kV
